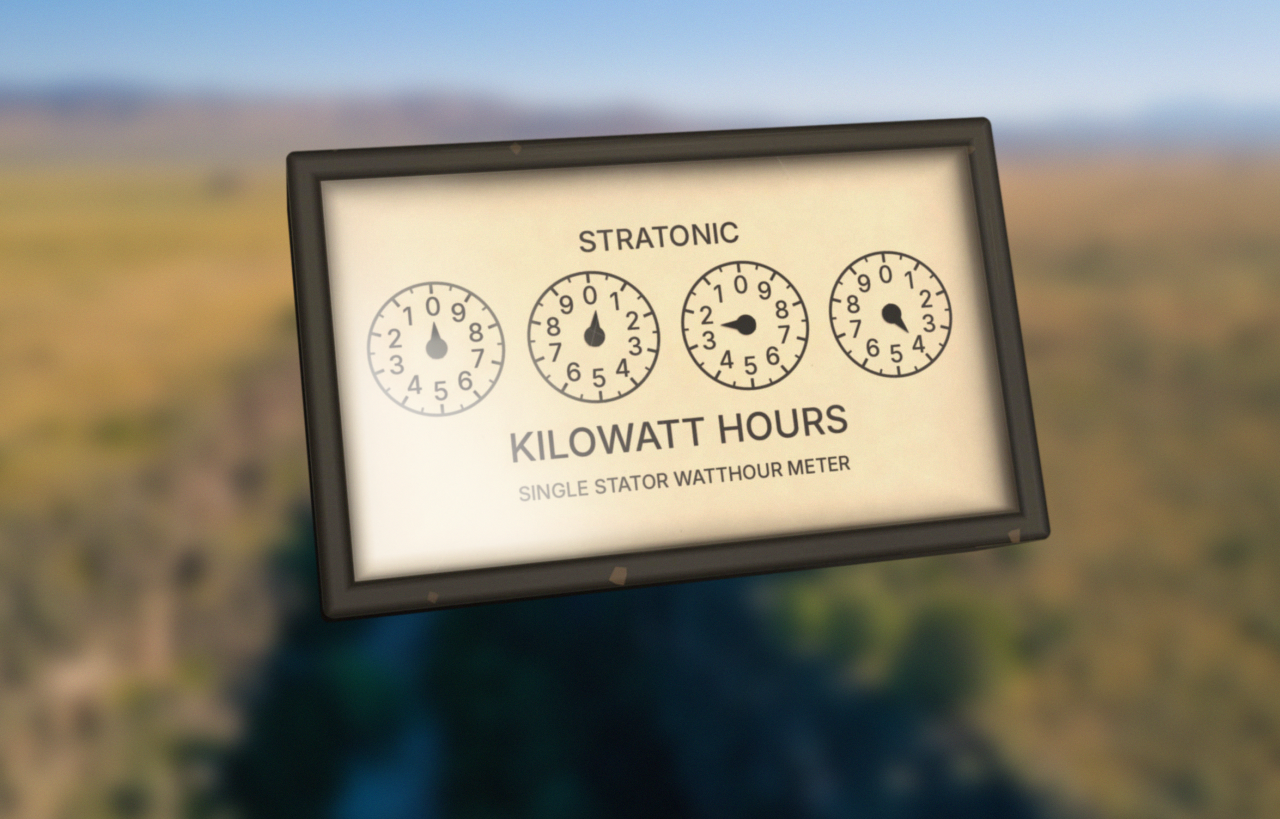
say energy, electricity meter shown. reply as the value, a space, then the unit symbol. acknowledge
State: 24 kWh
